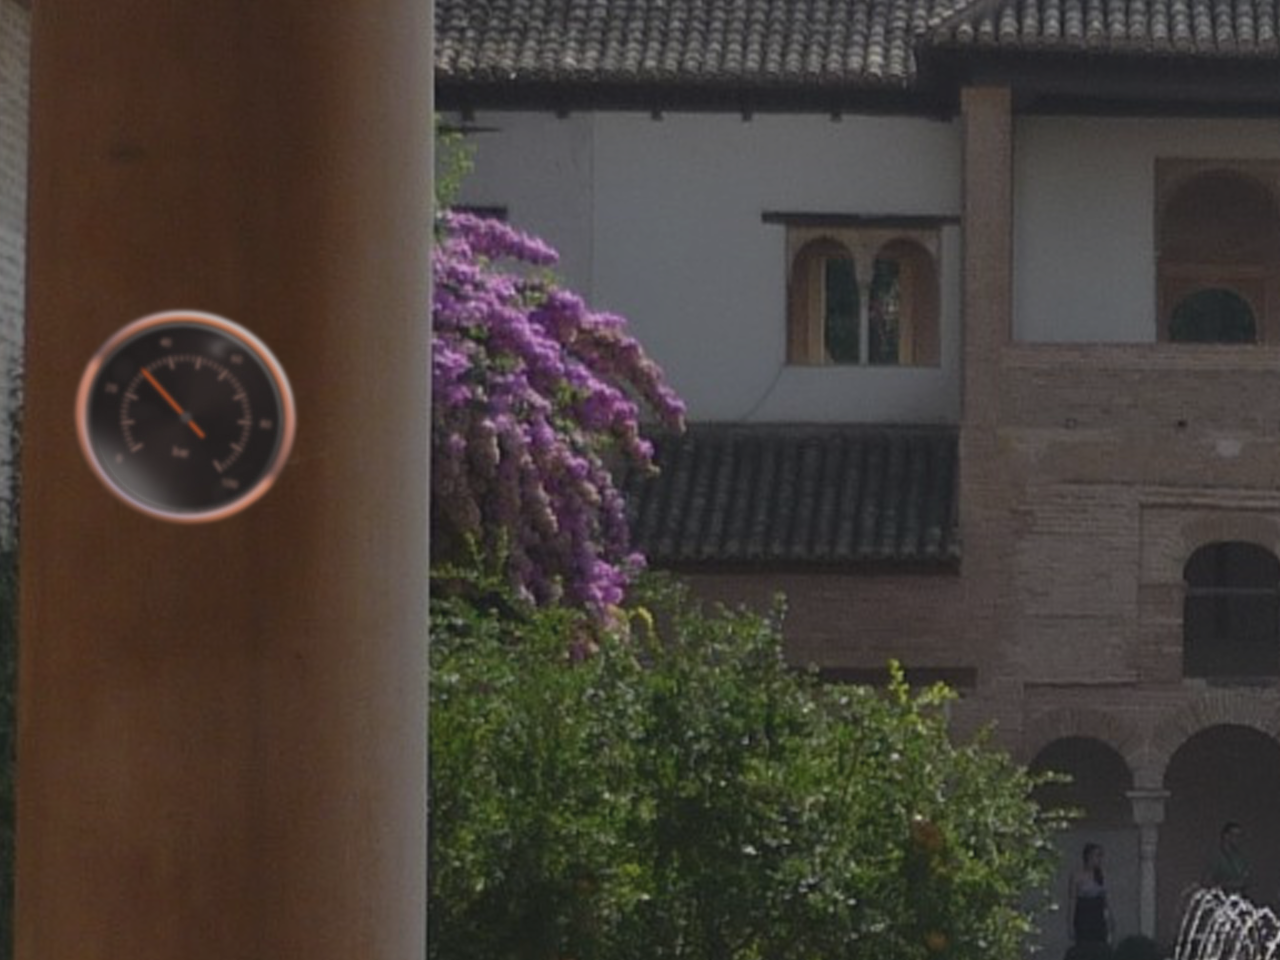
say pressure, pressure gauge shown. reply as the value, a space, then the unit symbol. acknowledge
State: 30 bar
